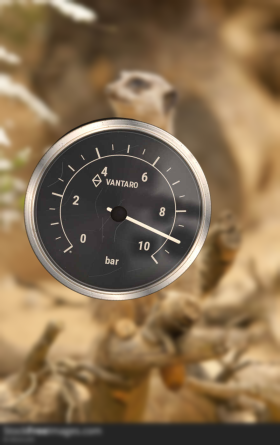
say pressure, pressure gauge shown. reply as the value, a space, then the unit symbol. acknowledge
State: 9 bar
